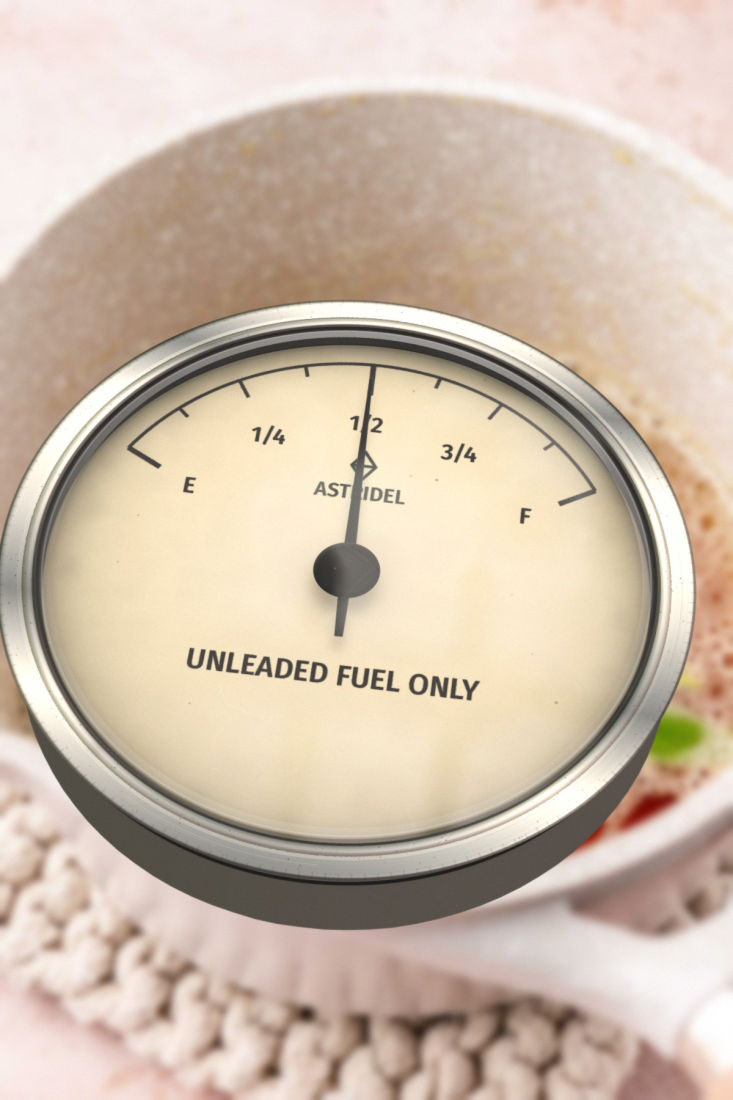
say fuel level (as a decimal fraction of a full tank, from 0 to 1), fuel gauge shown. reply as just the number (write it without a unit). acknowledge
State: 0.5
